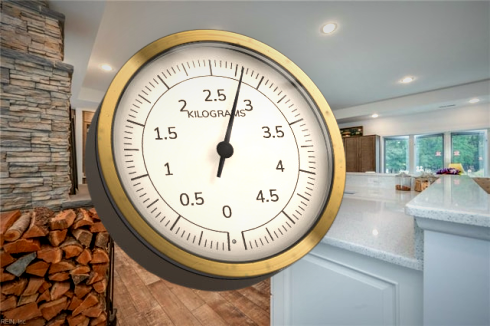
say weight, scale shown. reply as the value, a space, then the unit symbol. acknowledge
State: 2.8 kg
